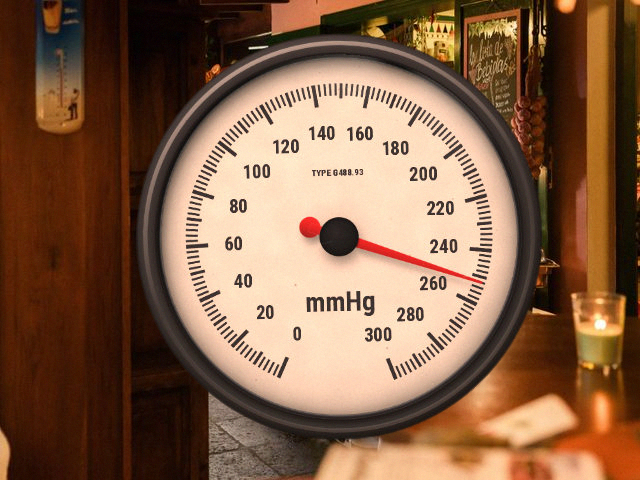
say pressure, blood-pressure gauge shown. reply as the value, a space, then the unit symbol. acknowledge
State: 252 mmHg
